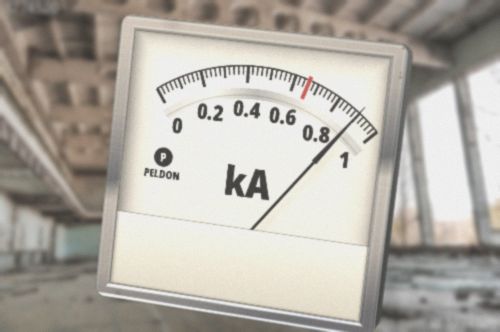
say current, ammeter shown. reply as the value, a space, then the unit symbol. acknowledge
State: 0.9 kA
